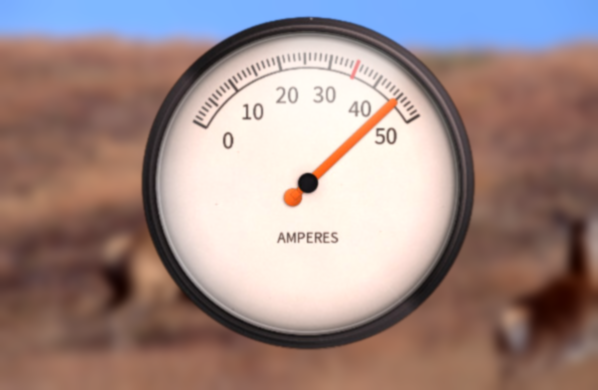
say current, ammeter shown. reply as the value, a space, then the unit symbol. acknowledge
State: 45 A
